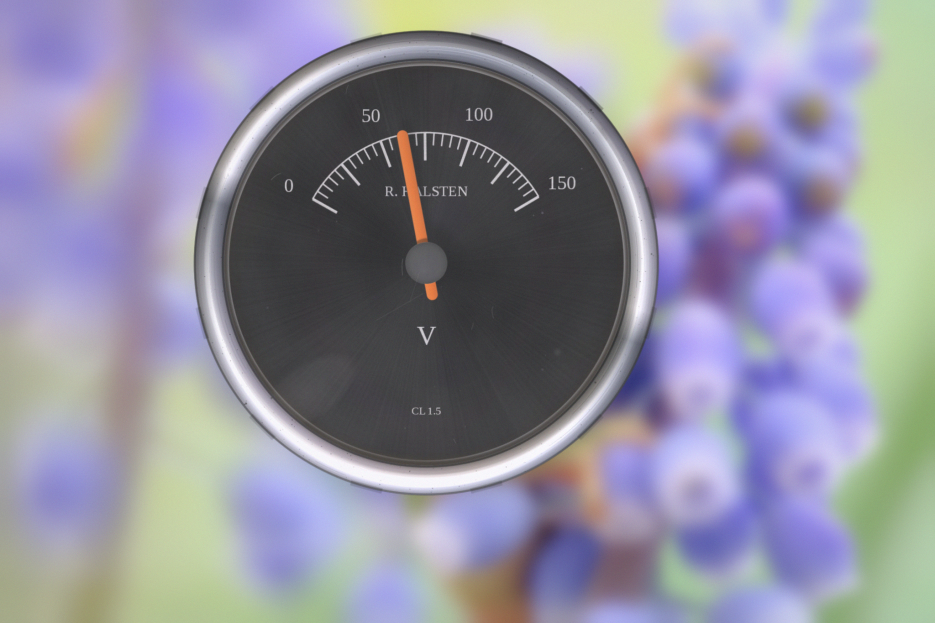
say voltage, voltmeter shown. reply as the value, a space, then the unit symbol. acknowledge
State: 62.5 V
